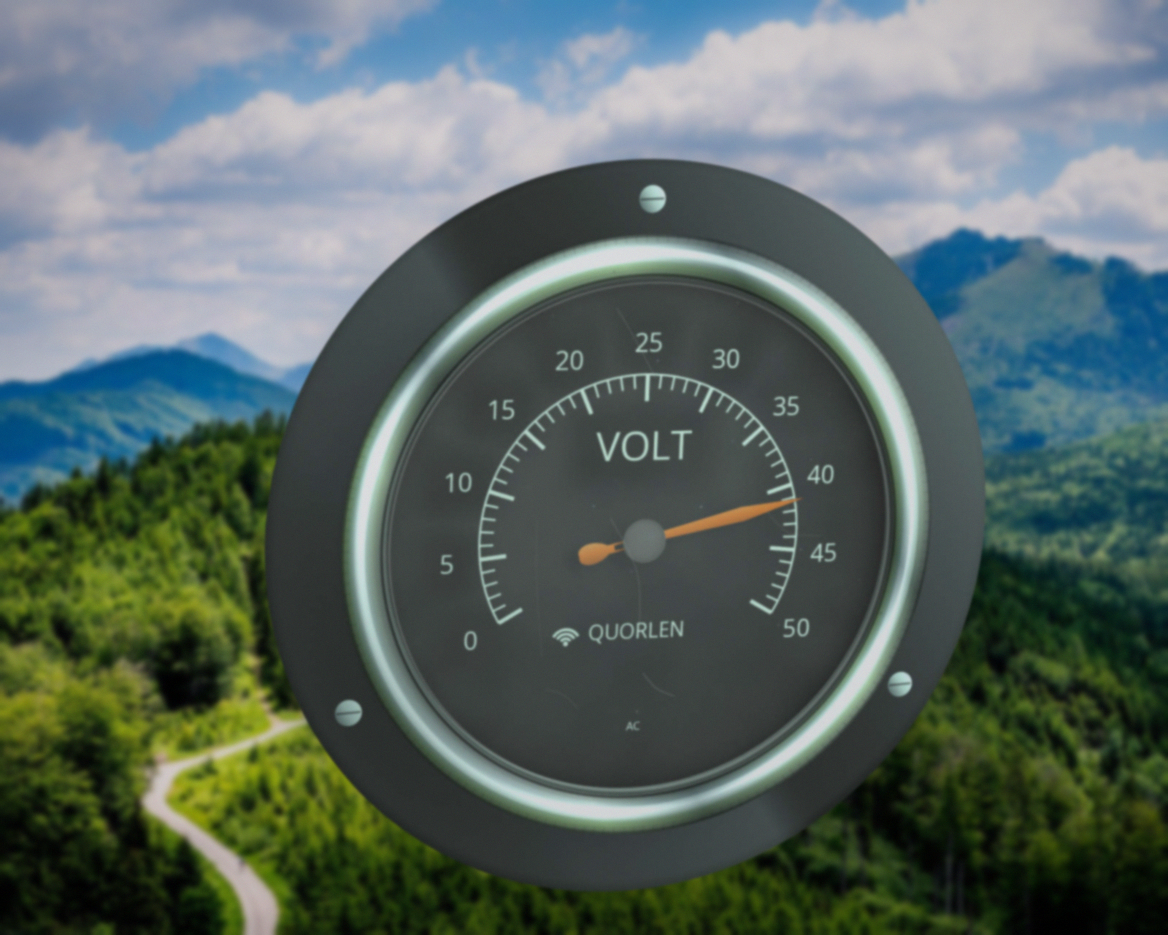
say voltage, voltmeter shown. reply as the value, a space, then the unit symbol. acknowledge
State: 41 V
